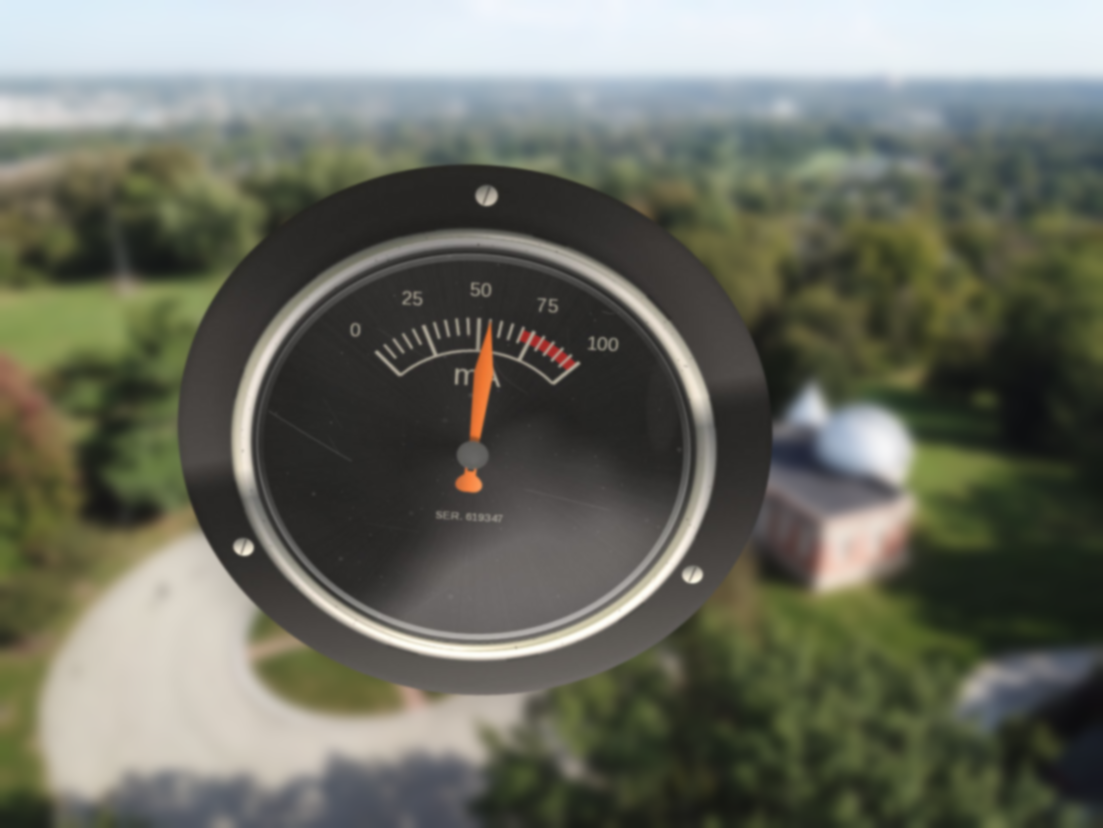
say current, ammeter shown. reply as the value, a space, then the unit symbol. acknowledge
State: 55 mA
